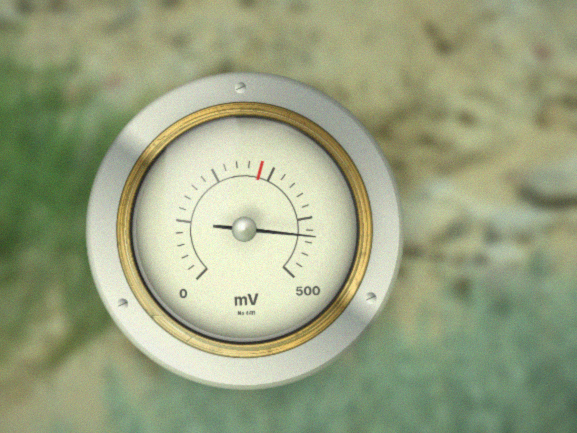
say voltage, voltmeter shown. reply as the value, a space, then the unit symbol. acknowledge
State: 430 mV
